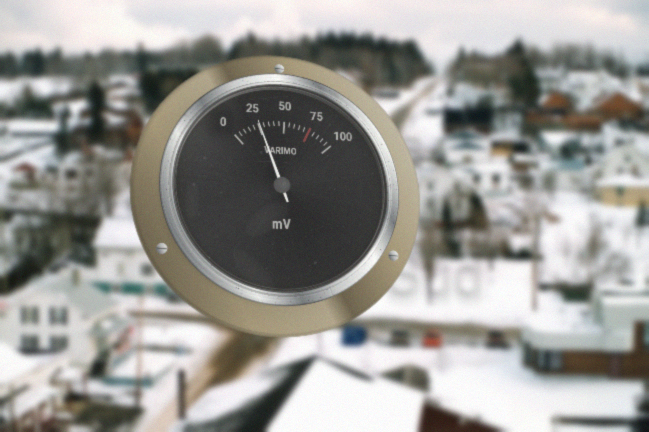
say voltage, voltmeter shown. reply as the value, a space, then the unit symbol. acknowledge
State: 25 mV
